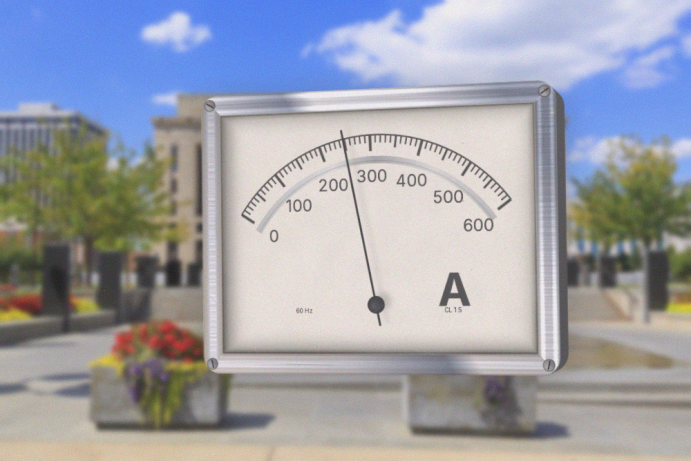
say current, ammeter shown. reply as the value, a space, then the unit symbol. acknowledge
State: 250 A
